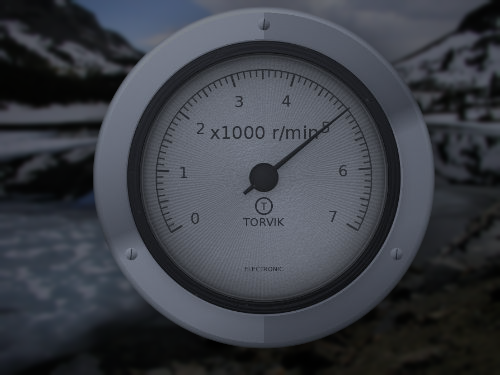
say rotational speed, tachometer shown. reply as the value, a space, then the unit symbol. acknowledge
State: 5000 rpm
